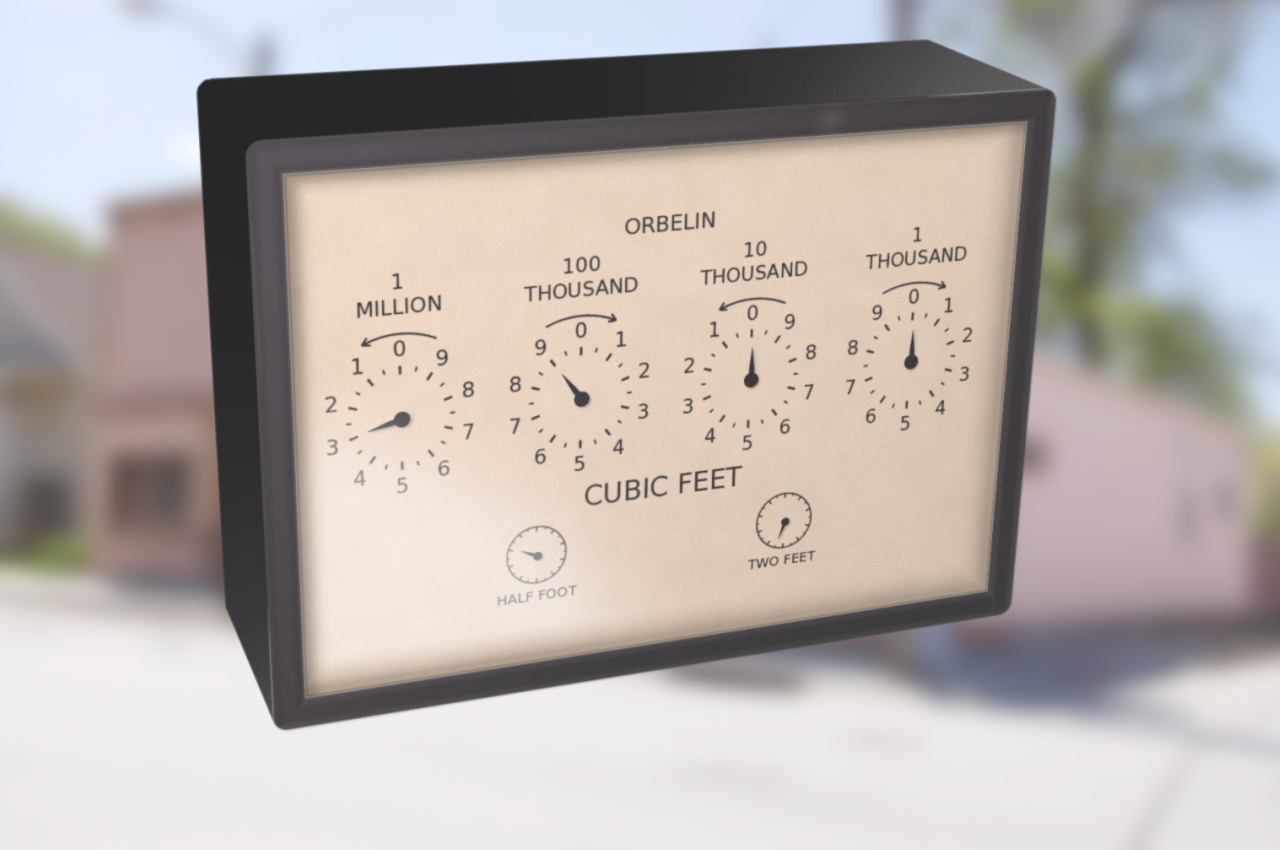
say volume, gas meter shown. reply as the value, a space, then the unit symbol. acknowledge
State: 290000 ft³
